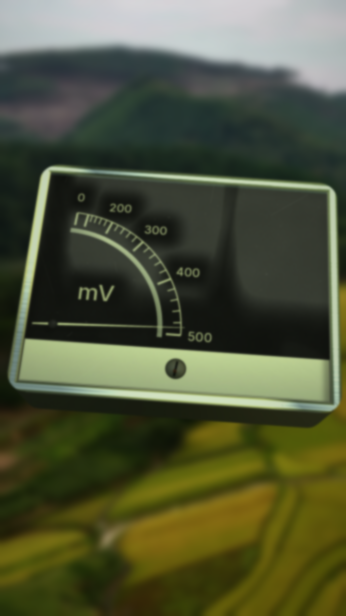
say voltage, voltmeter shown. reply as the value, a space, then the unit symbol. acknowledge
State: 490 mV
